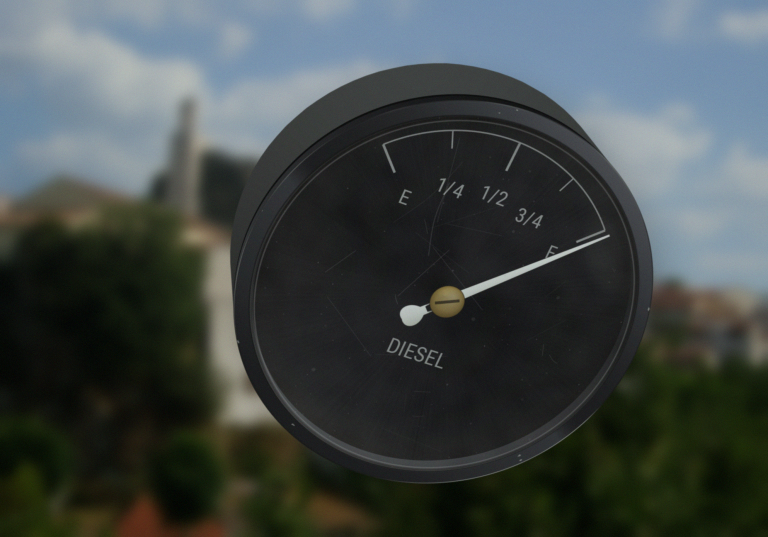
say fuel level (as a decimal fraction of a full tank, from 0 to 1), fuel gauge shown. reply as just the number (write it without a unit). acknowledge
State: 1
